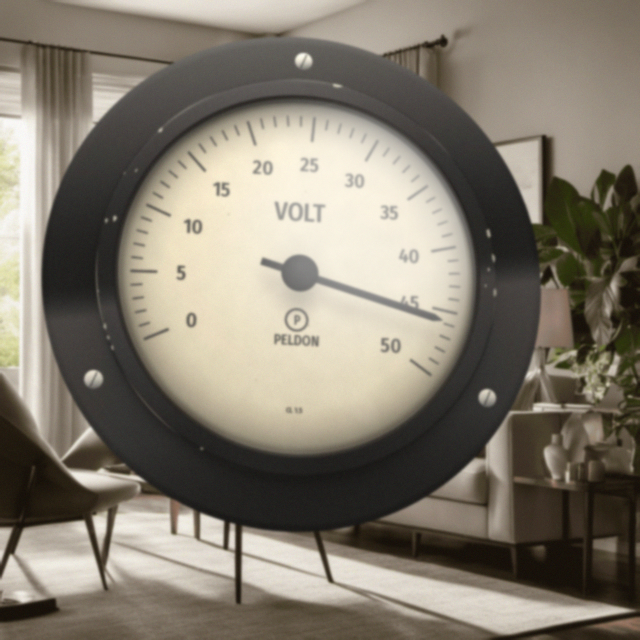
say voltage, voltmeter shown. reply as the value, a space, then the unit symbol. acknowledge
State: 46 V
